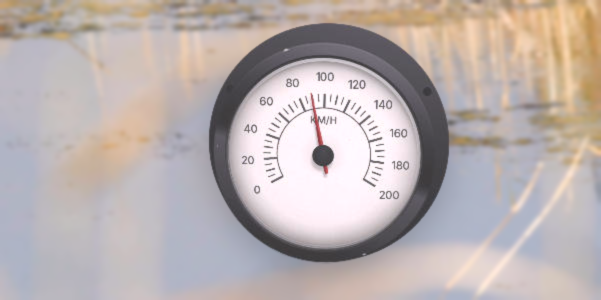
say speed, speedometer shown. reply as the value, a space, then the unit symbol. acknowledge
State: 90 km/h
